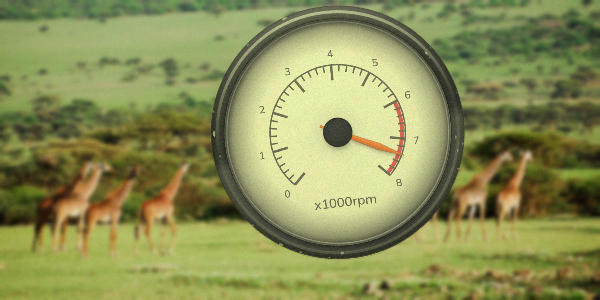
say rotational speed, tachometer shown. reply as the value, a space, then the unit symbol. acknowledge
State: 7400 rpm
